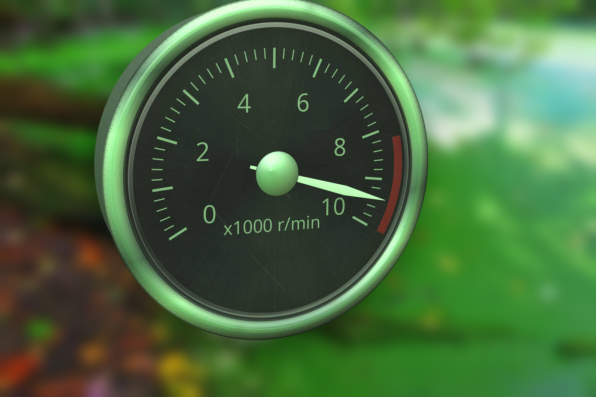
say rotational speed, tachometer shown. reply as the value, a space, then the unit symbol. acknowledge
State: 9400 rpm
